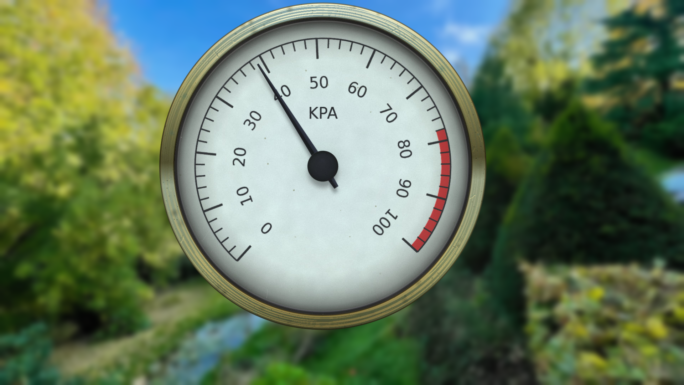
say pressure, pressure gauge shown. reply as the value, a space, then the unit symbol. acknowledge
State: 39 kPa
